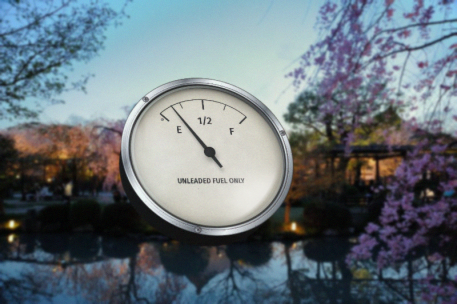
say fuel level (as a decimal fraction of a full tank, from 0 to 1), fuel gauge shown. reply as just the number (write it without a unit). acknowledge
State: 0.125
